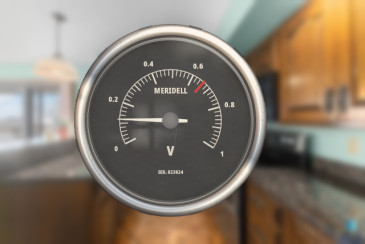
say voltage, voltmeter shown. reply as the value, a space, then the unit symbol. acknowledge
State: 0.12 V
